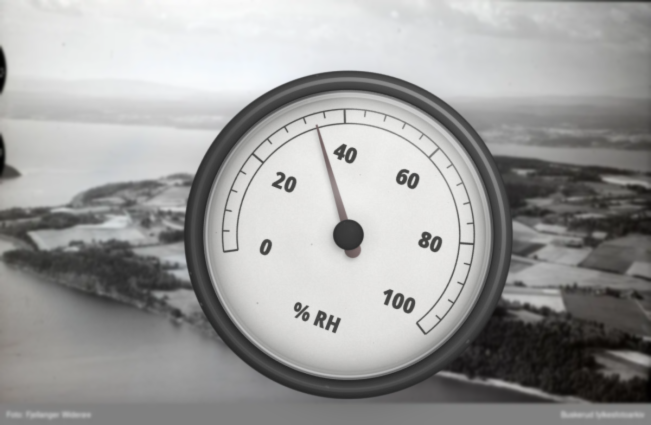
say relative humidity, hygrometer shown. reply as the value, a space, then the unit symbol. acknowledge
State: 34 %
